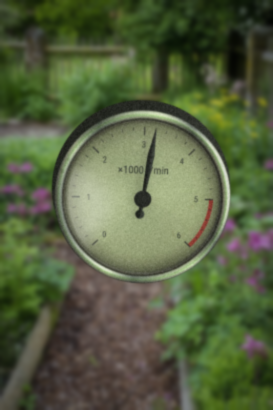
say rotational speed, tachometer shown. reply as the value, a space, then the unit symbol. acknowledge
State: 3200 rpm
